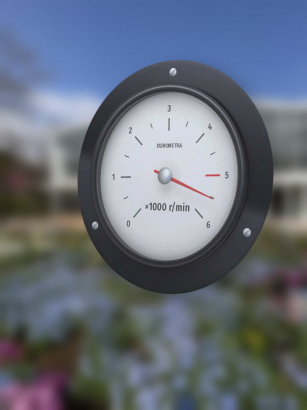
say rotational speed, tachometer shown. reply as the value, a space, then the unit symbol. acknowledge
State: 5500 rpm
